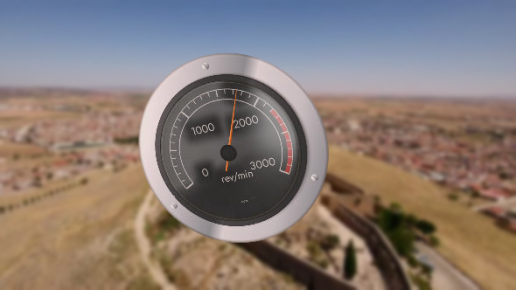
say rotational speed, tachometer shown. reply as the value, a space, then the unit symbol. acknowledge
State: 1750 rpm
